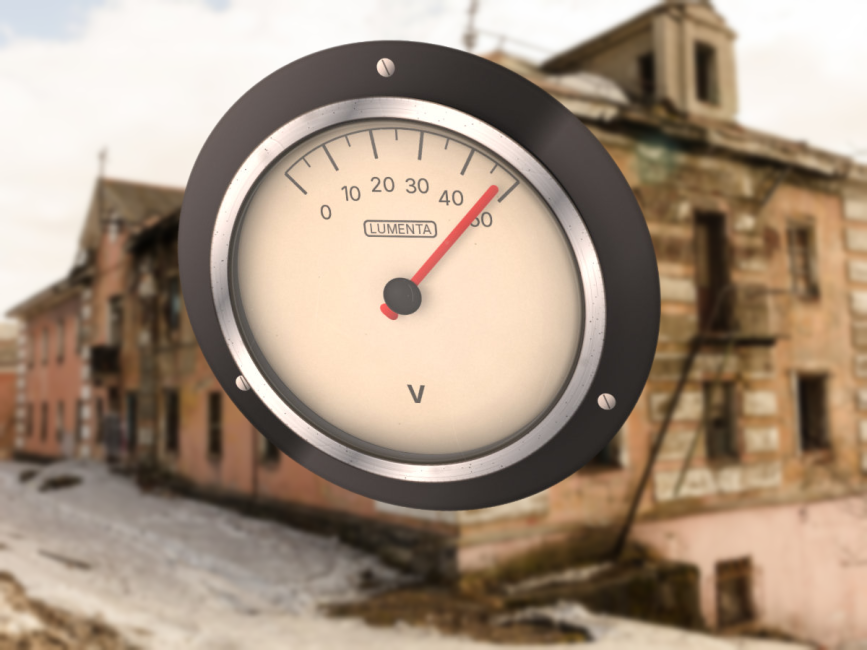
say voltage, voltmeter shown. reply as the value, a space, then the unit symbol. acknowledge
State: 47.5 V
